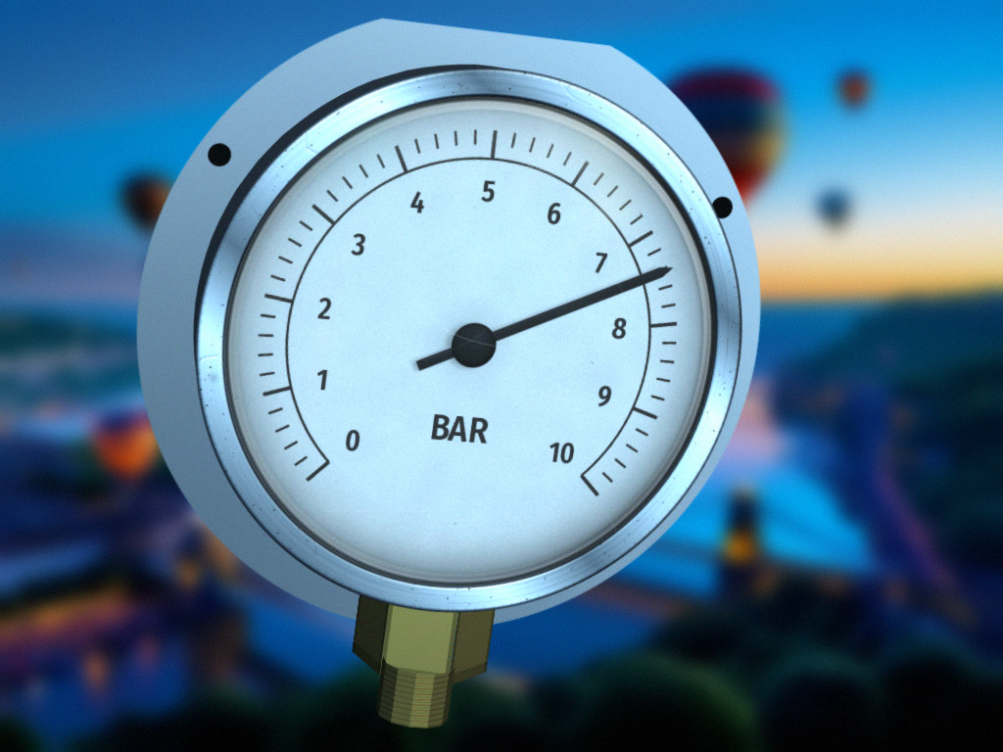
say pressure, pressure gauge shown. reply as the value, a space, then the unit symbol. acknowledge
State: 7.4 bar
